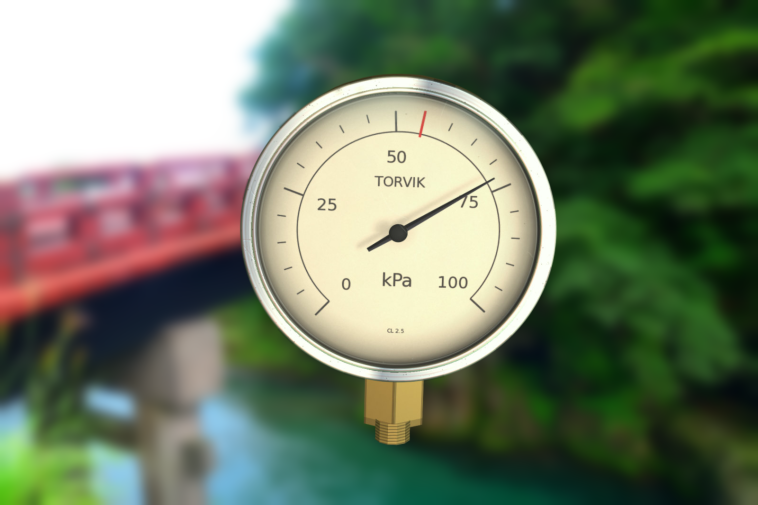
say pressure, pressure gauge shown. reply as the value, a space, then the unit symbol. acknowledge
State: 72.5 kPa
